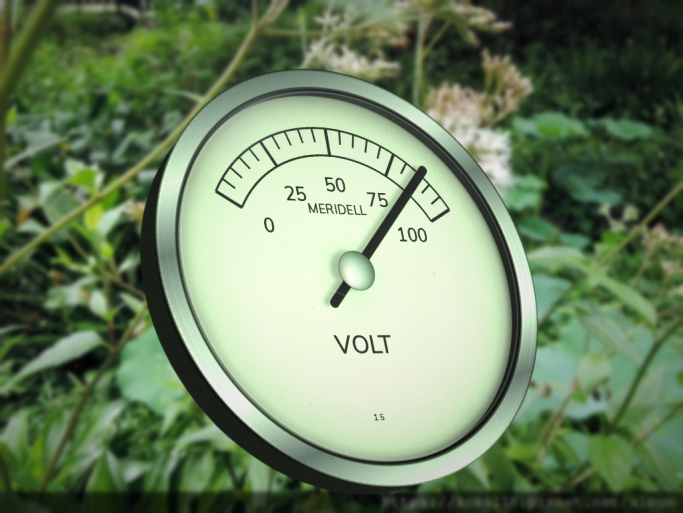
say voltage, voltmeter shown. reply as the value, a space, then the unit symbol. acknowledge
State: 85 V
